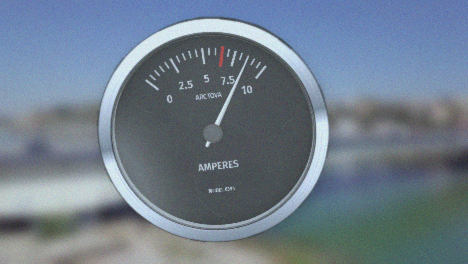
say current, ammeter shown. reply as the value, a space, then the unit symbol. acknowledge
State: 8.5 A
